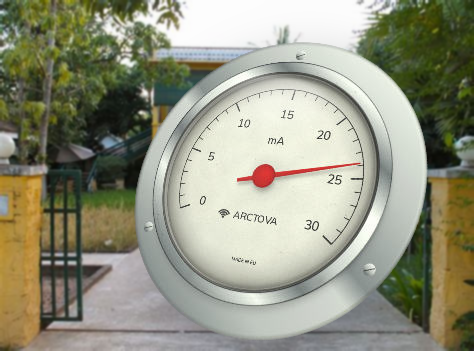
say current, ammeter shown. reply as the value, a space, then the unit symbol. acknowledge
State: 24 mA
